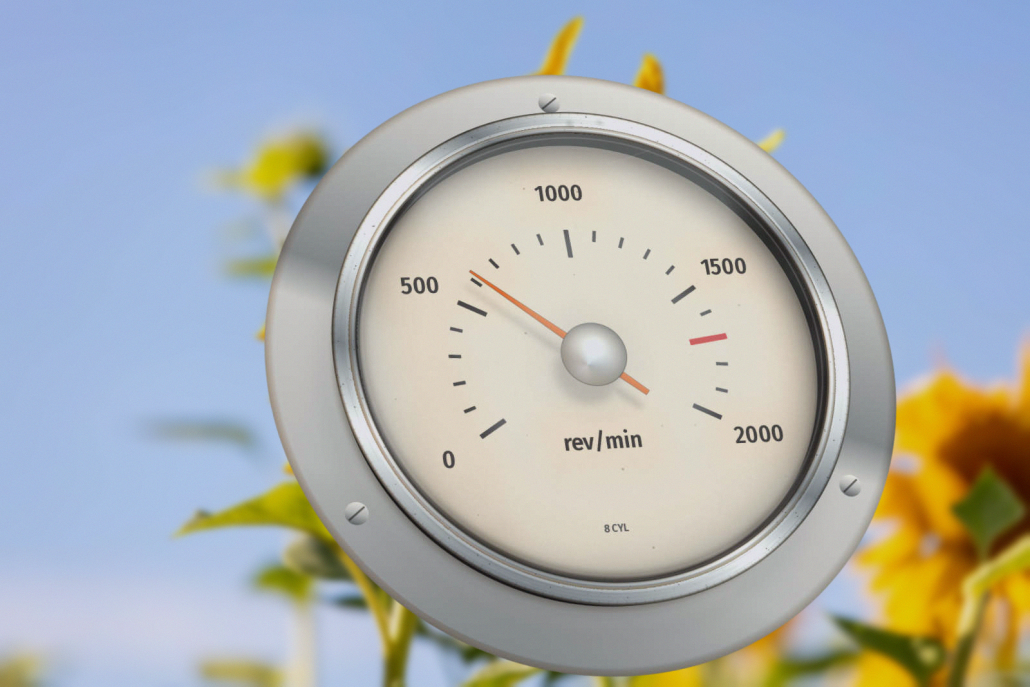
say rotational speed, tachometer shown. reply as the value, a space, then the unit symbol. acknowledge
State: 600 rpm
